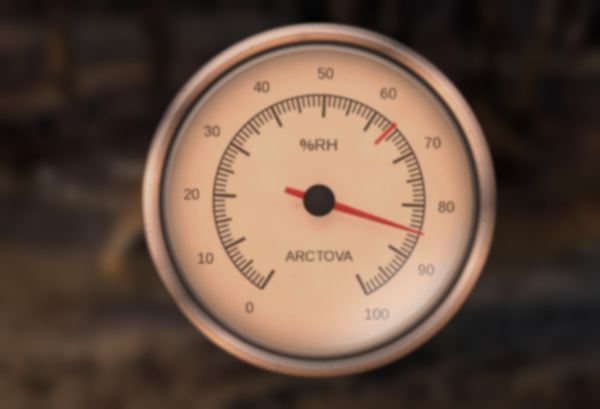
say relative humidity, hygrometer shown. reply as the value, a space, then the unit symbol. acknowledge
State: 85 %
